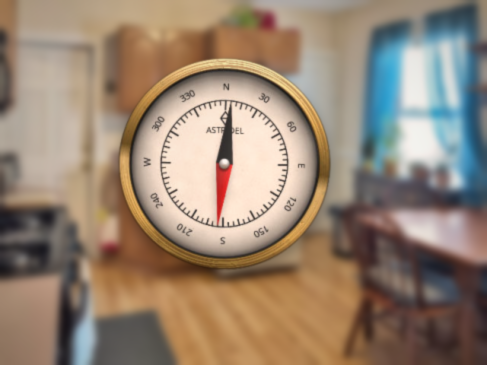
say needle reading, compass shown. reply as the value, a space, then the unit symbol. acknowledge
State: 185 °
